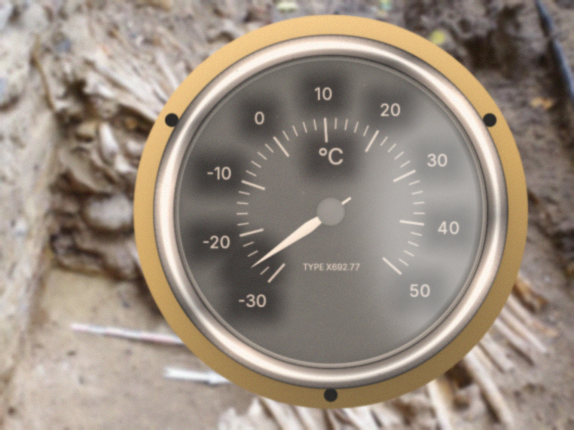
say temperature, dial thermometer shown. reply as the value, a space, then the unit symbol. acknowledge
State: -26 °C
